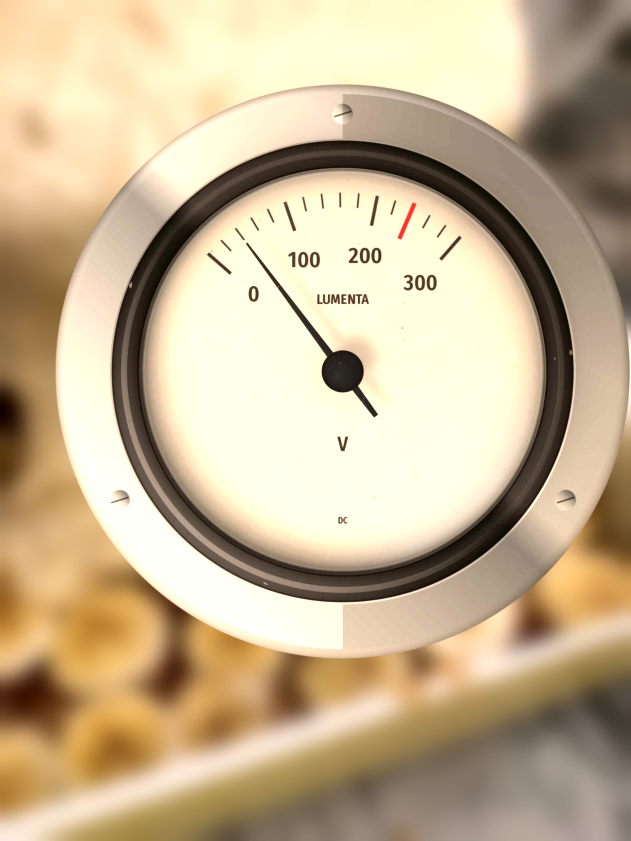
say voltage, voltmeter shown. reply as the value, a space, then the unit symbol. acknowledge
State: 40 V
